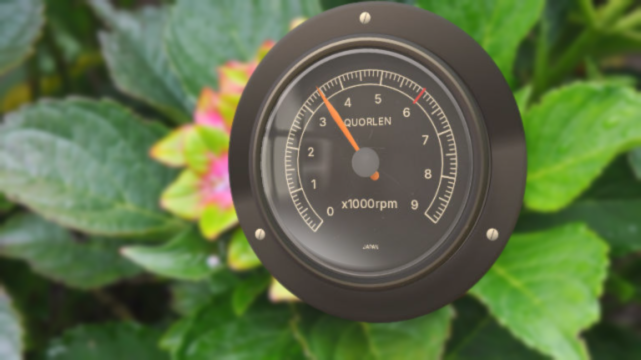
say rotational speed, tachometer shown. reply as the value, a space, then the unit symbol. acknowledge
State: 3500 rpm
